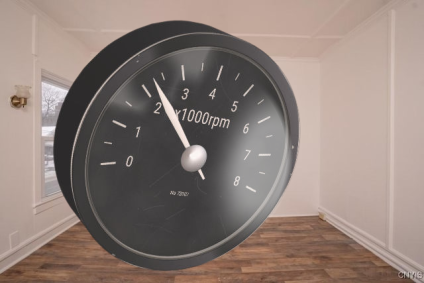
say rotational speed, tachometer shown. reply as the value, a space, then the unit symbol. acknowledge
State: 2250 rpm
